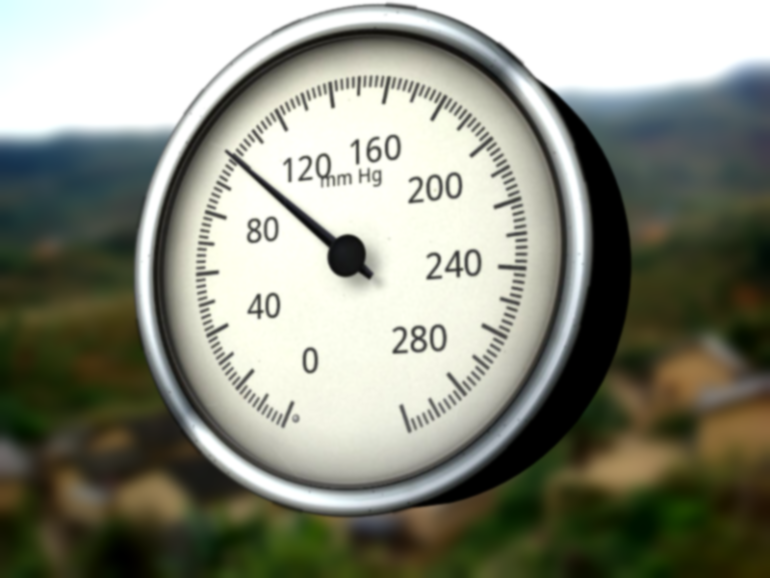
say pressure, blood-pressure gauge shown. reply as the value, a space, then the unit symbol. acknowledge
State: 100 mmHg
